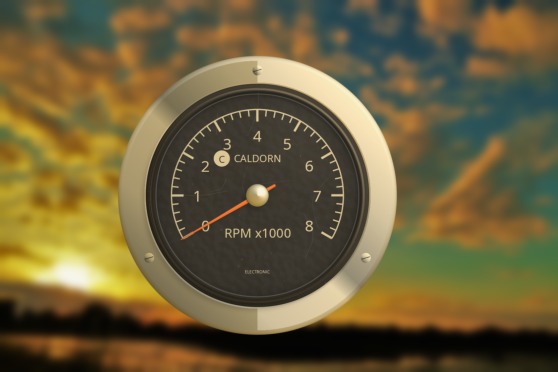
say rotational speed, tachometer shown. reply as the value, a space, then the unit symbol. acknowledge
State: 0 rpm
